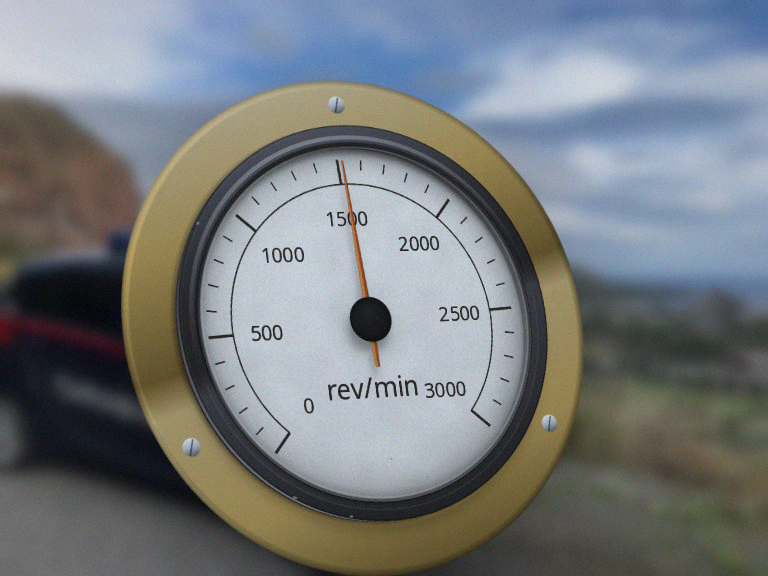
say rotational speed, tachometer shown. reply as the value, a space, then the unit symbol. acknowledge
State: 1500 rpm
